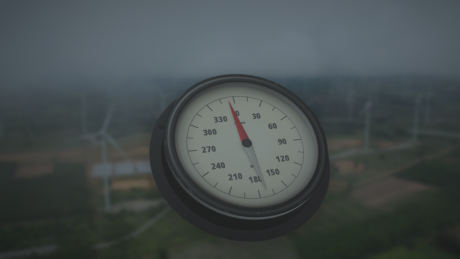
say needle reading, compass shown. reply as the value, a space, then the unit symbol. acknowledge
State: 352.5 °
